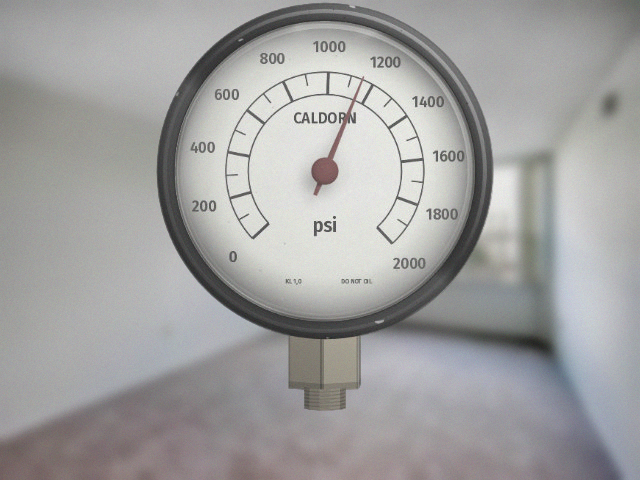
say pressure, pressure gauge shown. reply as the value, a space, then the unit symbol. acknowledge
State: 1150 psi
